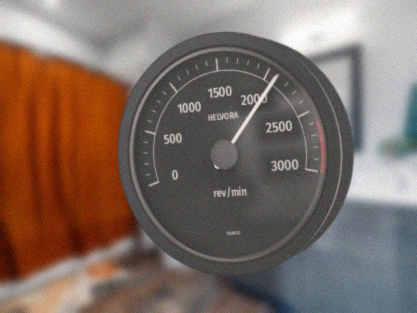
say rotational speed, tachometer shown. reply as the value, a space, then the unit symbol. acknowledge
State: 2100 rpm
